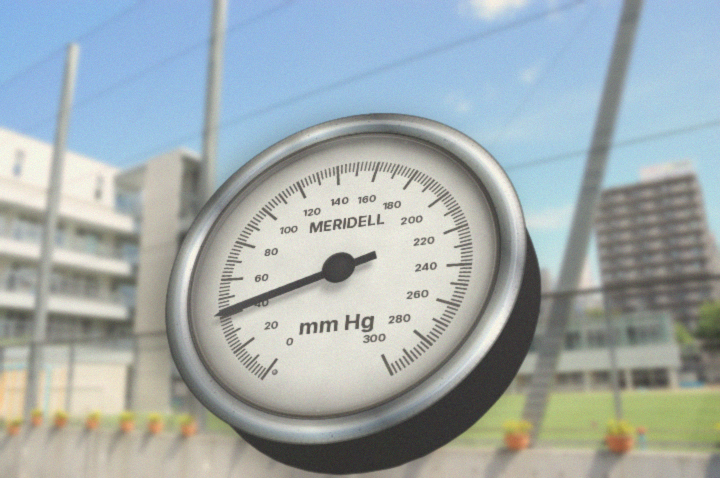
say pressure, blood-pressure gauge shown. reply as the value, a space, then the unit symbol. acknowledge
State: 40 mmHg
